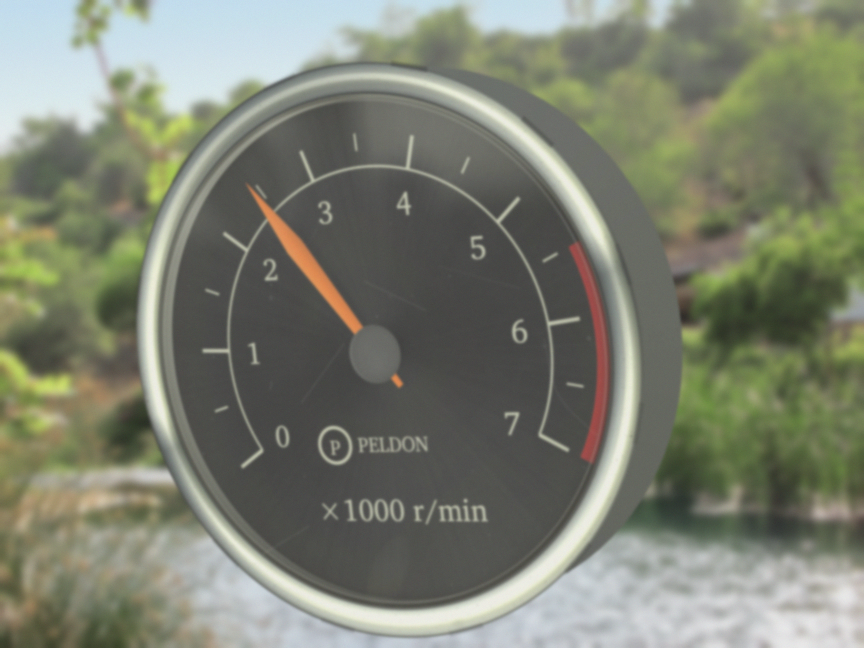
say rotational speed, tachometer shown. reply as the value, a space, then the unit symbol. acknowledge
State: 2500 rpm
